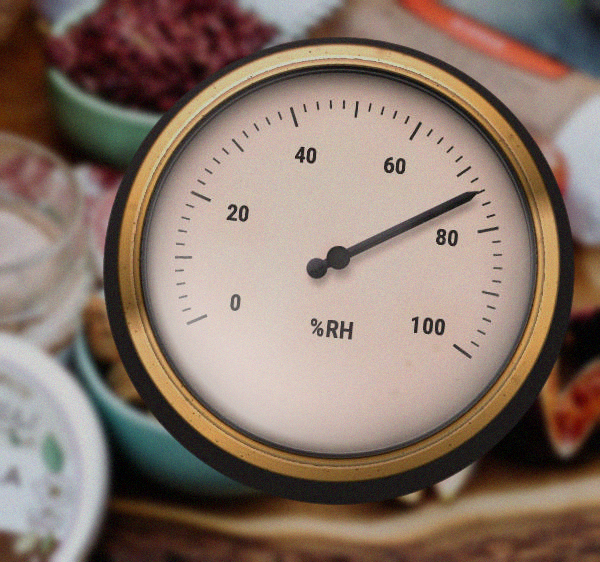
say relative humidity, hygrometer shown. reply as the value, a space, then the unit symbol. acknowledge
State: 74 %
